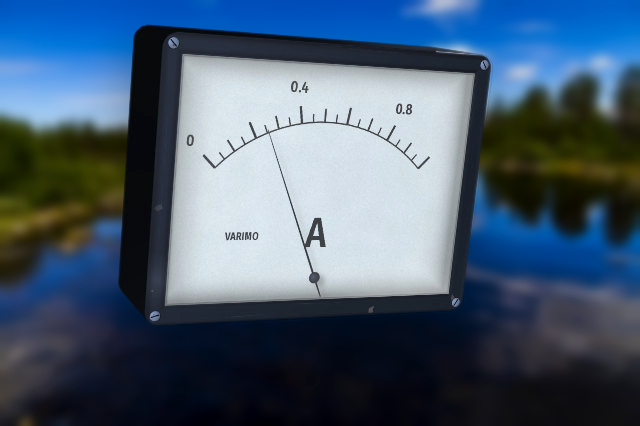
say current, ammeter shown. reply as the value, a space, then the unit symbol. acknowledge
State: 0.25 A
